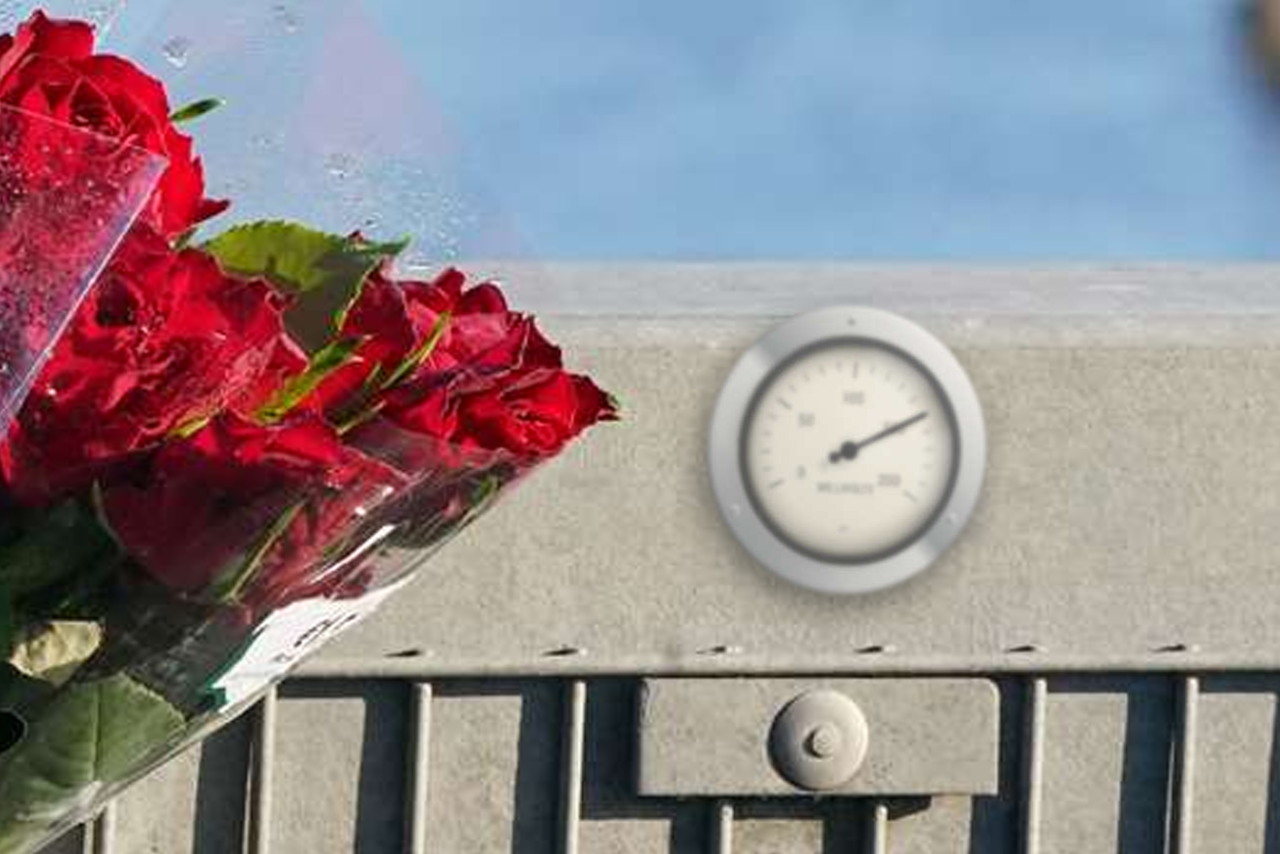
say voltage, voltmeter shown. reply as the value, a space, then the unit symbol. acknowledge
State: 150 mV
